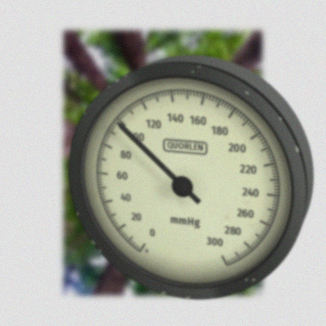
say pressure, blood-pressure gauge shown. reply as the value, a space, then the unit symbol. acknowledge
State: 100 mmHg
